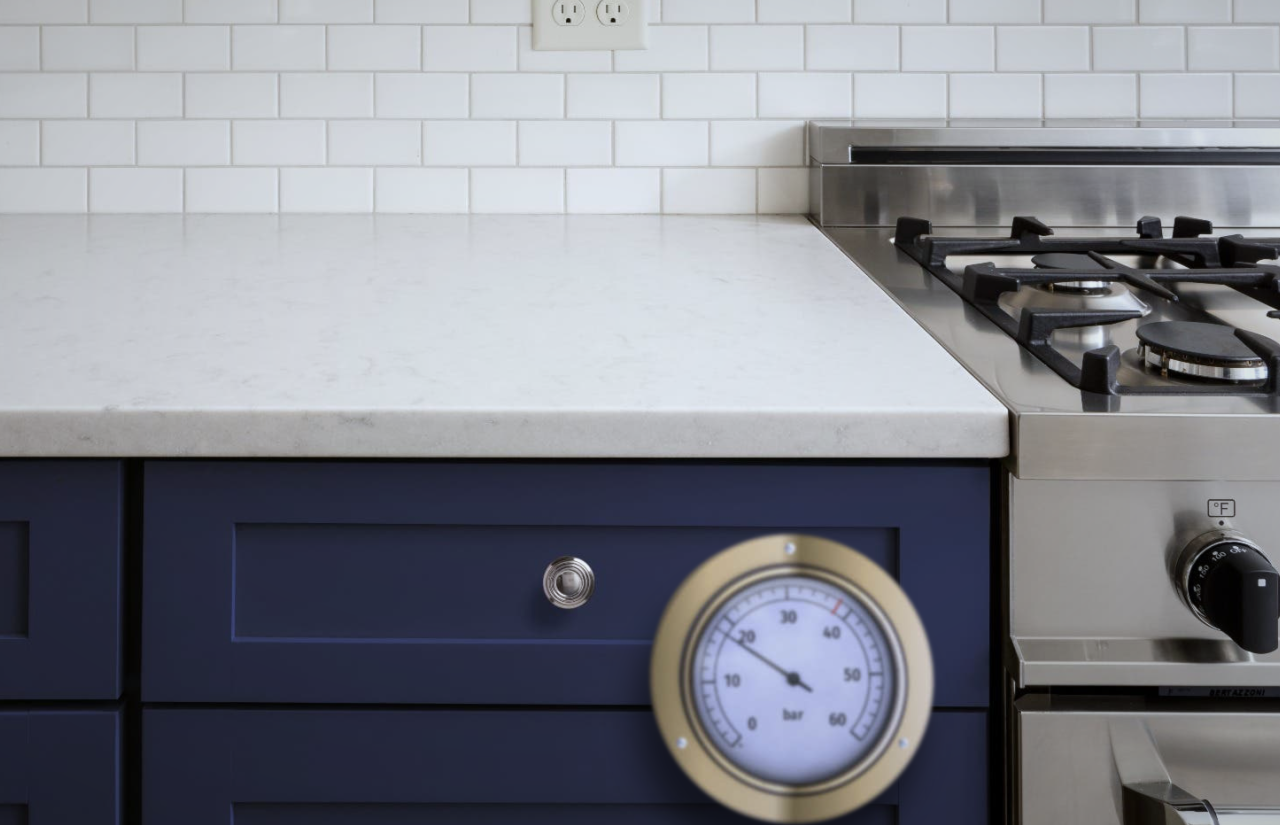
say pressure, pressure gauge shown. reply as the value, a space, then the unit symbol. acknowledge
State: 18 bar
